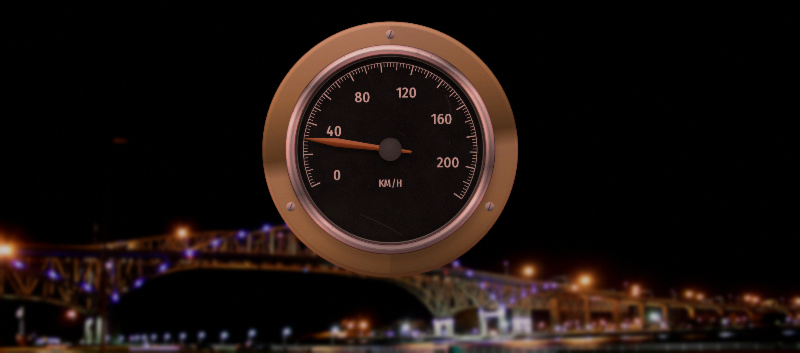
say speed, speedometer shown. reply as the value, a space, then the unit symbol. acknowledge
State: 30 km/h
